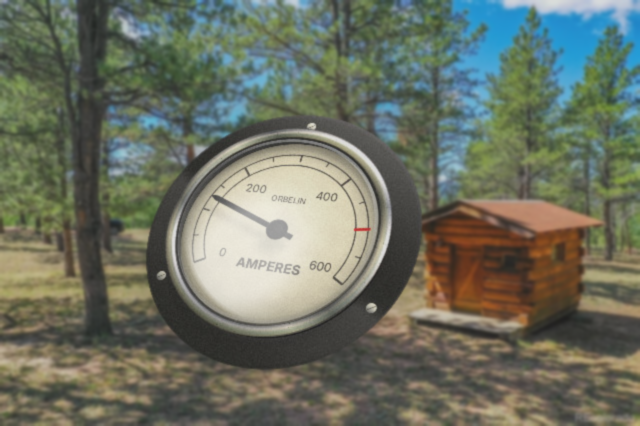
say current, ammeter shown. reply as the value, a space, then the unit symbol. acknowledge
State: 125 A
